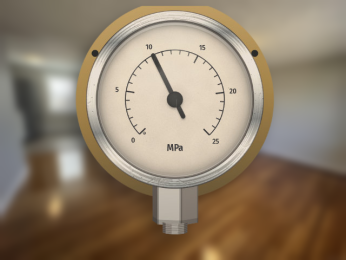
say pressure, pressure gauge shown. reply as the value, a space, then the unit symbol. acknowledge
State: 10 MPa
